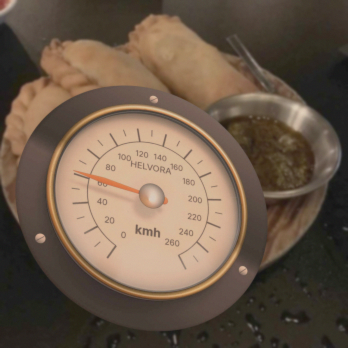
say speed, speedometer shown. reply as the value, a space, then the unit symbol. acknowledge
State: 60 km/h
